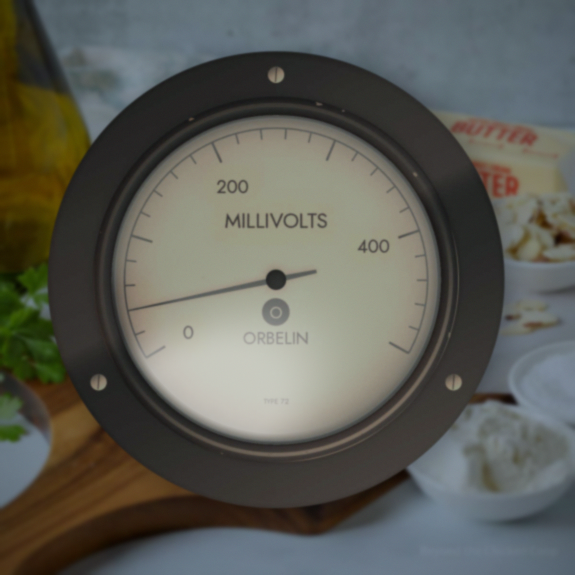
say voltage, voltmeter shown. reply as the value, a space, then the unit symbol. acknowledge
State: 40 mV
